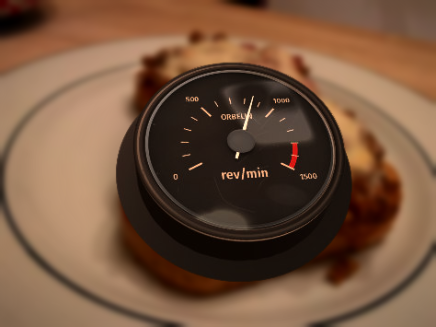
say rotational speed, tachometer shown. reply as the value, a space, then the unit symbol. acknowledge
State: 850 rpm
